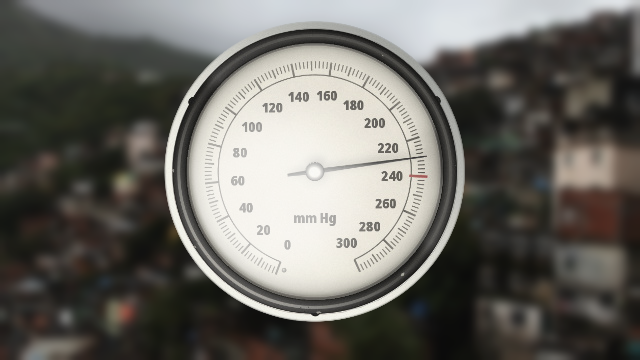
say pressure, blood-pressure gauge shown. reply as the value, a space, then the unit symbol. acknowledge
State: 230 mmHg
